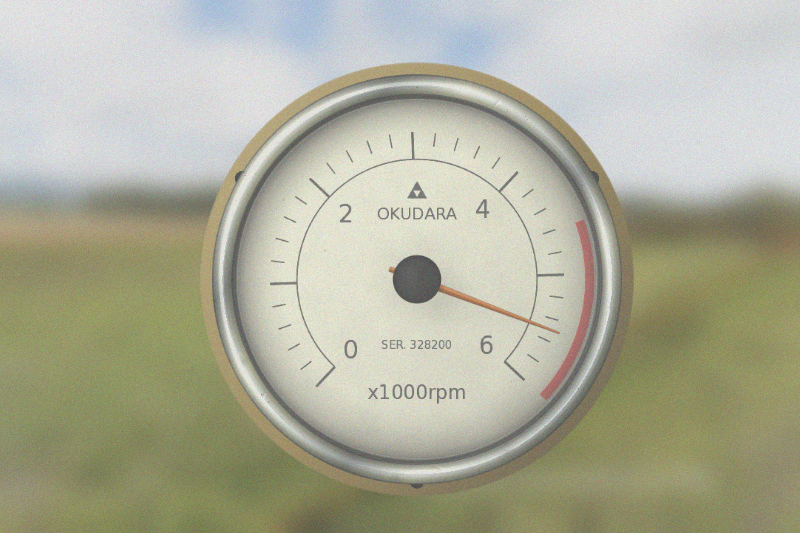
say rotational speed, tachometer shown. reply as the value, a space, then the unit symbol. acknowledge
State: 5500 rpm
